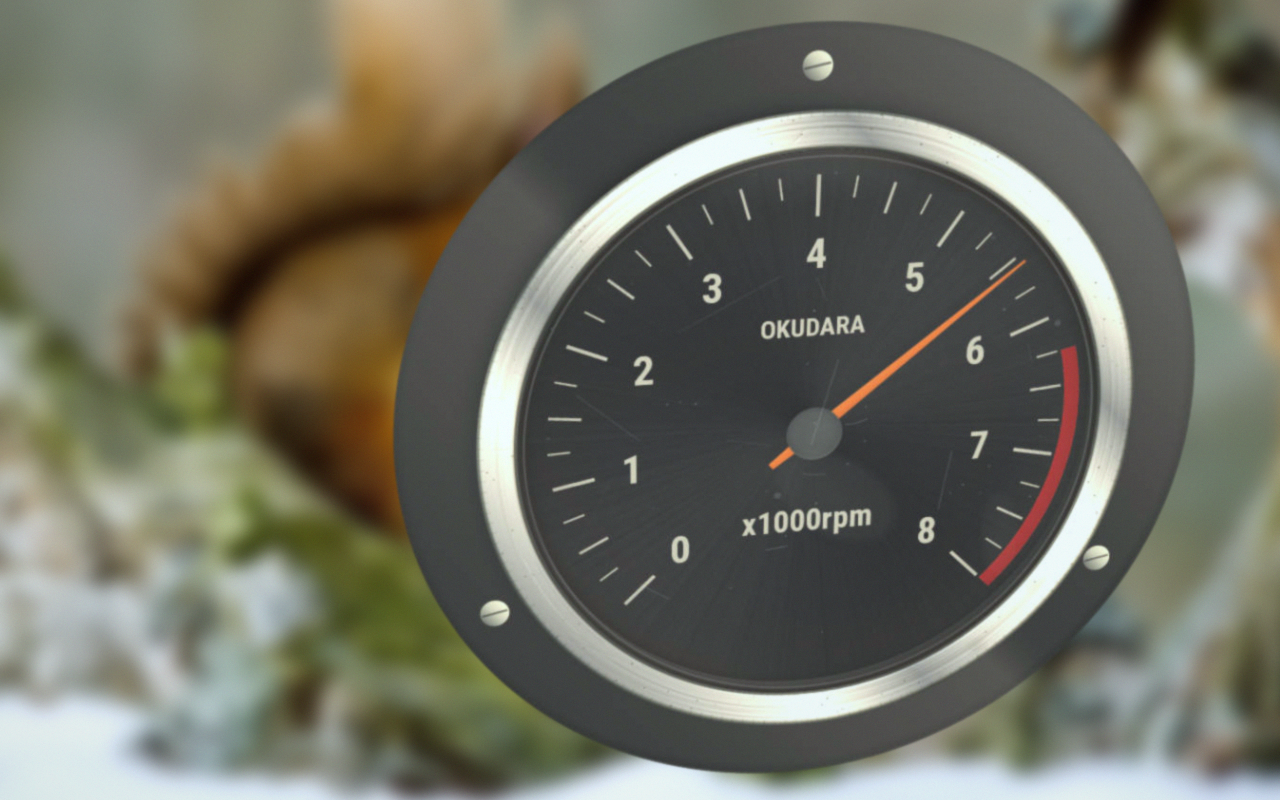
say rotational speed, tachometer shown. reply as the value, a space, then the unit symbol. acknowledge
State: 5500 rpm
